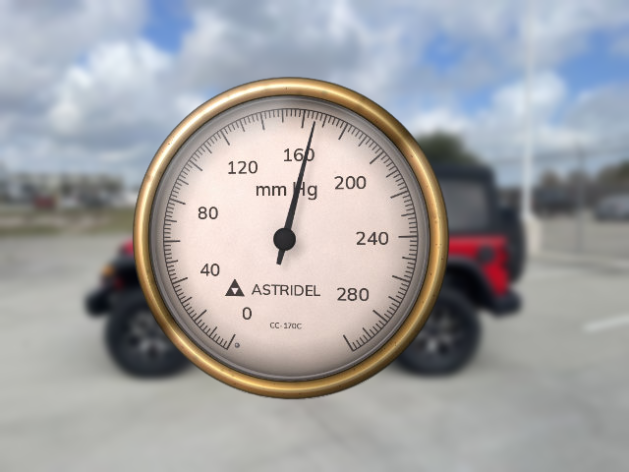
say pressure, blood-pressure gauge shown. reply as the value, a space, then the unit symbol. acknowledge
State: 166 mmHg
